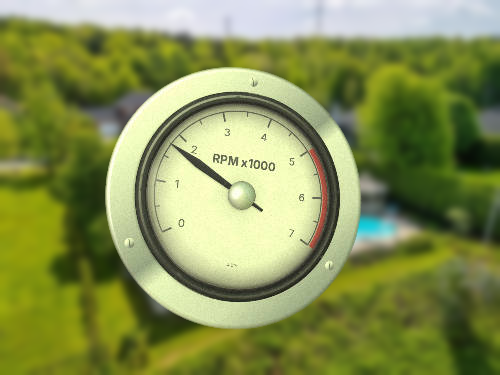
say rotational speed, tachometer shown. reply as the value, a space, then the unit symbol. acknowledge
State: 1750 rpm
